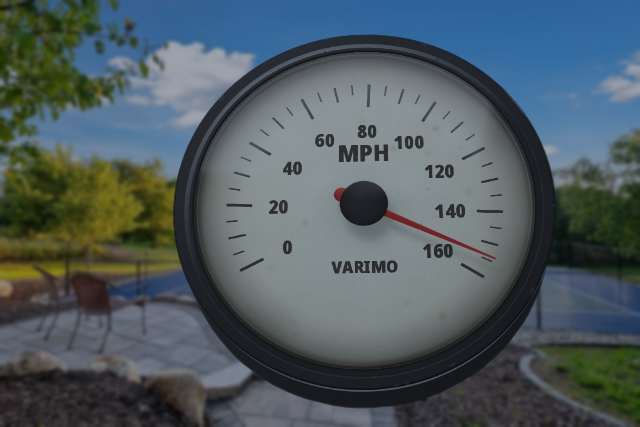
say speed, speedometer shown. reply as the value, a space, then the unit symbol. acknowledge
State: 155 mph
